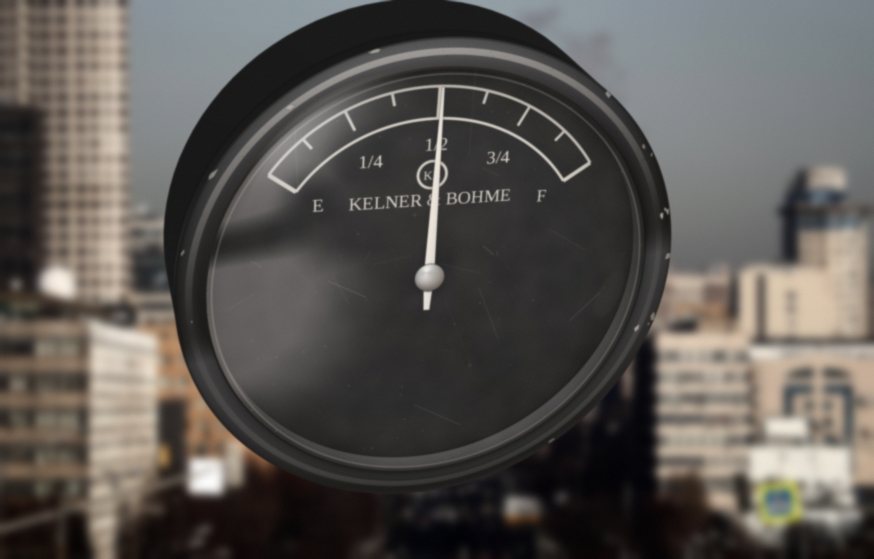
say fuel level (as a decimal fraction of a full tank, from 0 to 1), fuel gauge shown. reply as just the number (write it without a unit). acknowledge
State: 0.5
